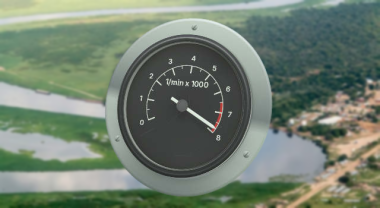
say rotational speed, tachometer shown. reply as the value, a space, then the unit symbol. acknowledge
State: 7750 rpm
